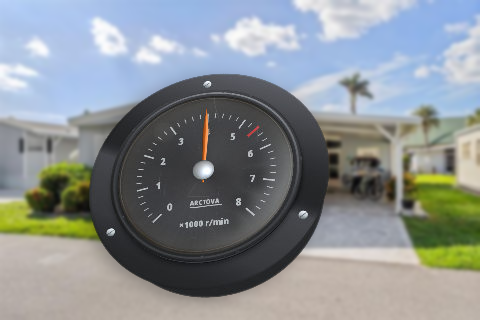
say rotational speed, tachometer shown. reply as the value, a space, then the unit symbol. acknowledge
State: 4000 rpm
